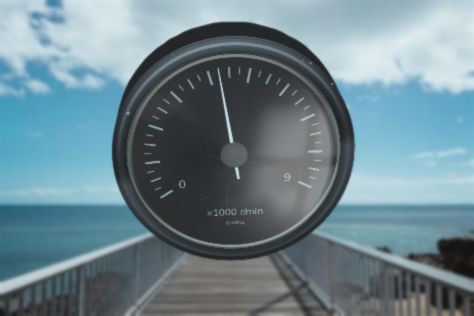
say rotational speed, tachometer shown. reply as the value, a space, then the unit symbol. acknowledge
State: 4250 rpm
